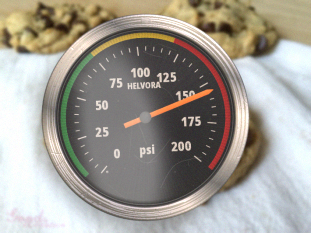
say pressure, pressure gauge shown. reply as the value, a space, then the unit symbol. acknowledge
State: 155 psi
